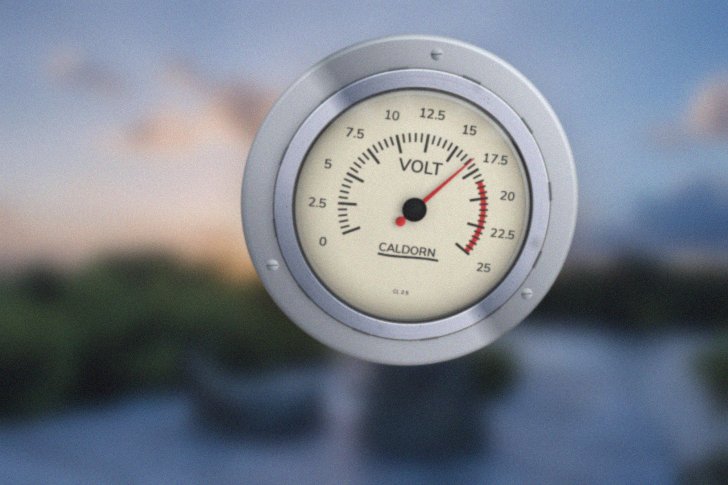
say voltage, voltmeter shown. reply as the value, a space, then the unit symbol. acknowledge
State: 16.5 V
